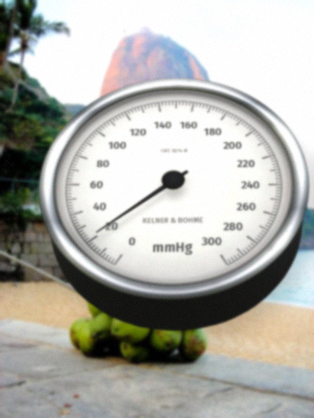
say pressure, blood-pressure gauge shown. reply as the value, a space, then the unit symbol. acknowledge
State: 20 mmHg
